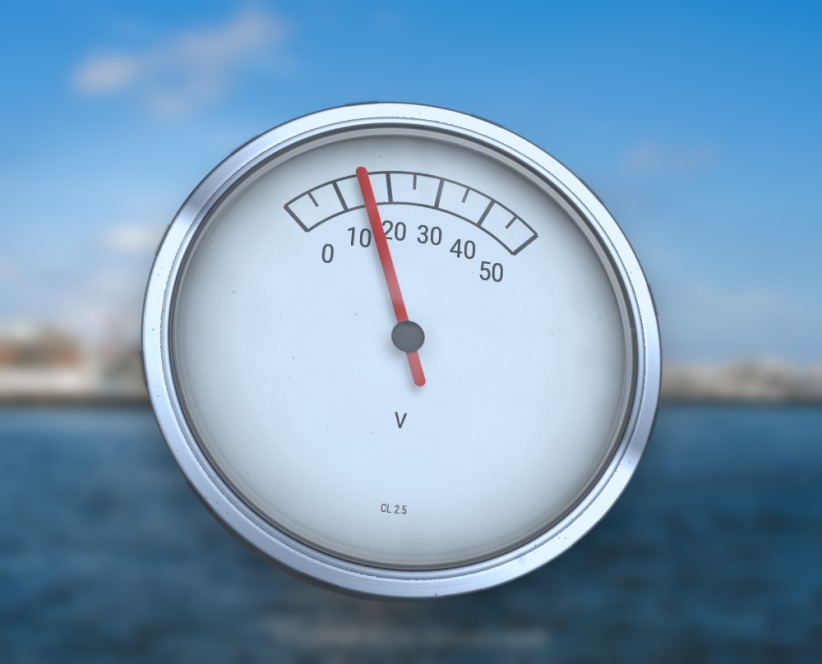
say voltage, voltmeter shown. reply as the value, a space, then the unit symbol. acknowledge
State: 15 V
